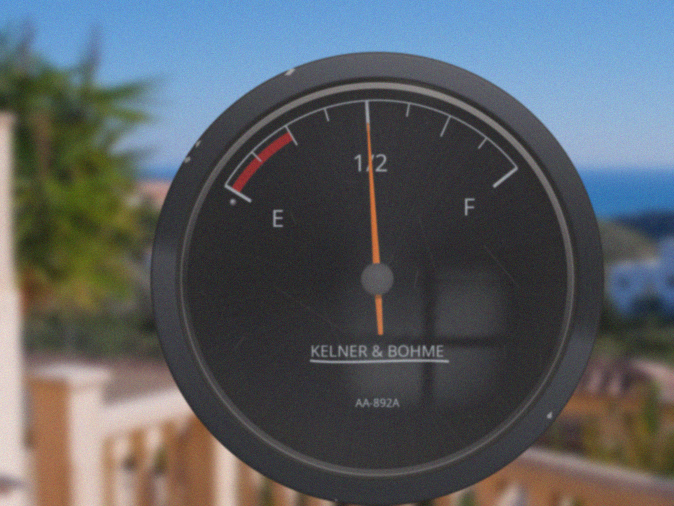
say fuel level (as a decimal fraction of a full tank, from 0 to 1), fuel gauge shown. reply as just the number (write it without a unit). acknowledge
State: 0.5
